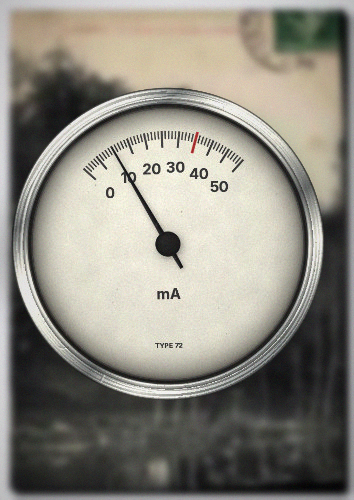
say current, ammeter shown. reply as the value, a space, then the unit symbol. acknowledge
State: 10 mA
